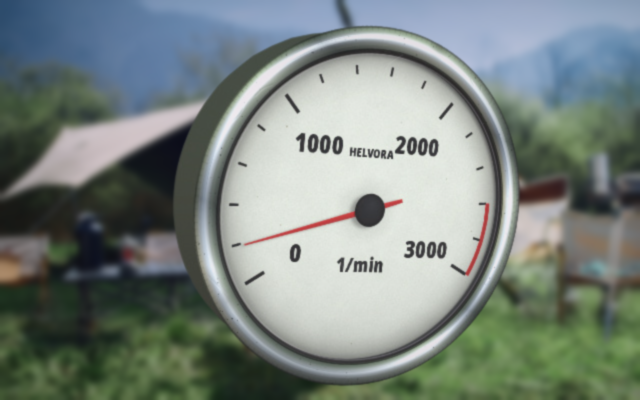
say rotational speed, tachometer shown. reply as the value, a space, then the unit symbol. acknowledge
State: 200 rpm
